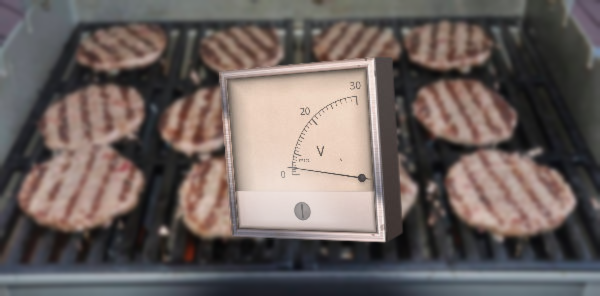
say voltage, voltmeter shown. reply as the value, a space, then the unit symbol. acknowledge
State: 5 V
